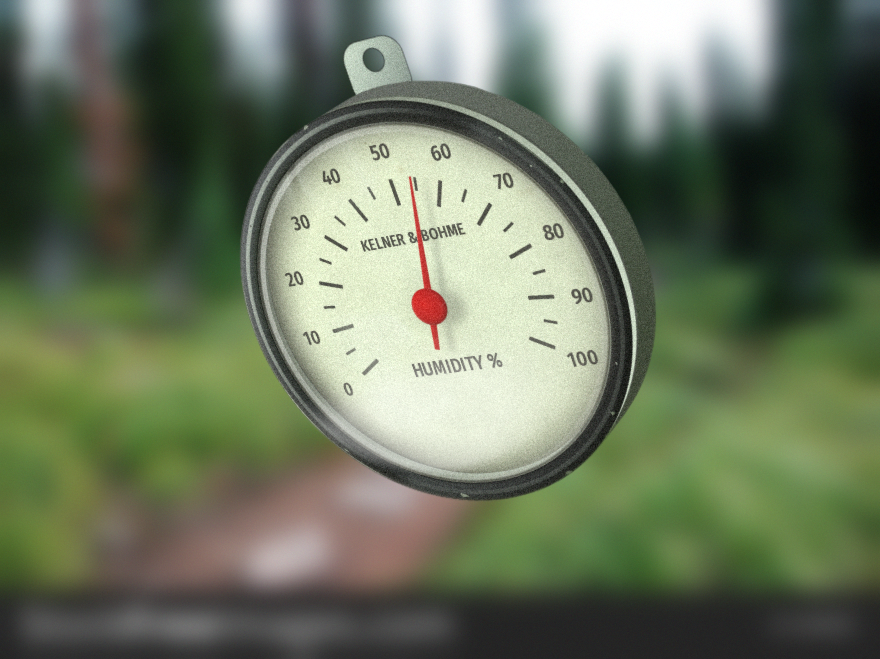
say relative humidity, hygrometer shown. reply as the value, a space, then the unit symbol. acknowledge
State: 55 %
